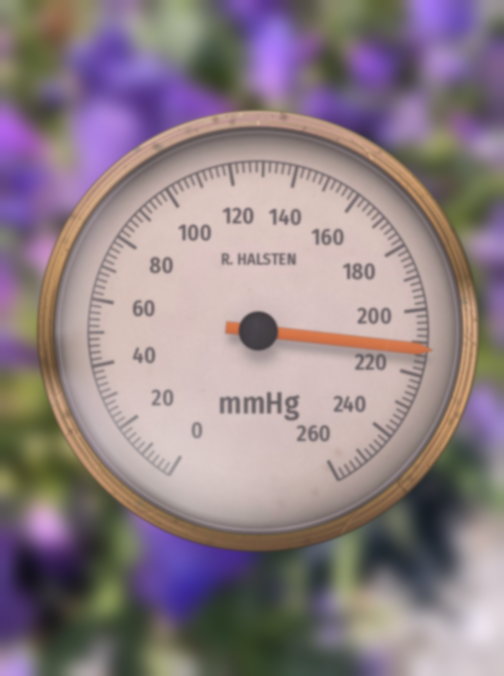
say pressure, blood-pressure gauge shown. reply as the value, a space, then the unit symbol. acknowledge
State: 212 mmHg
